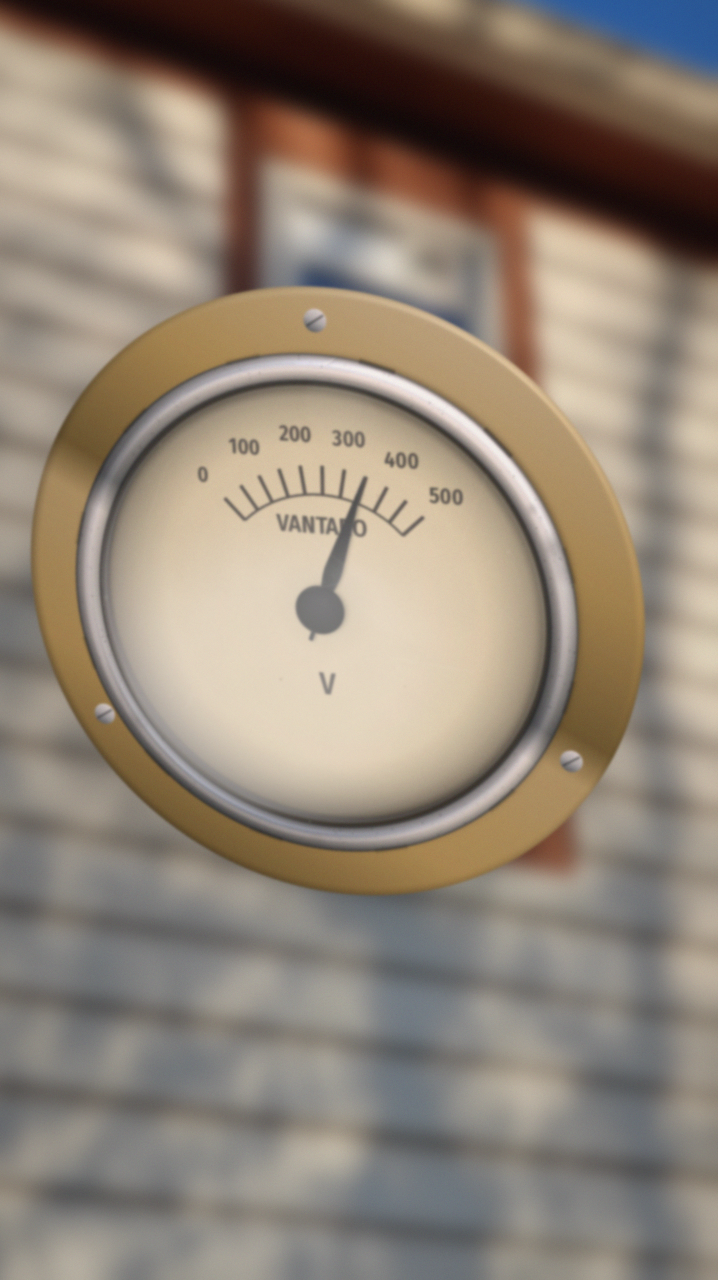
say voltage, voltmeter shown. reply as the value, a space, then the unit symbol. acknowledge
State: 350 V
